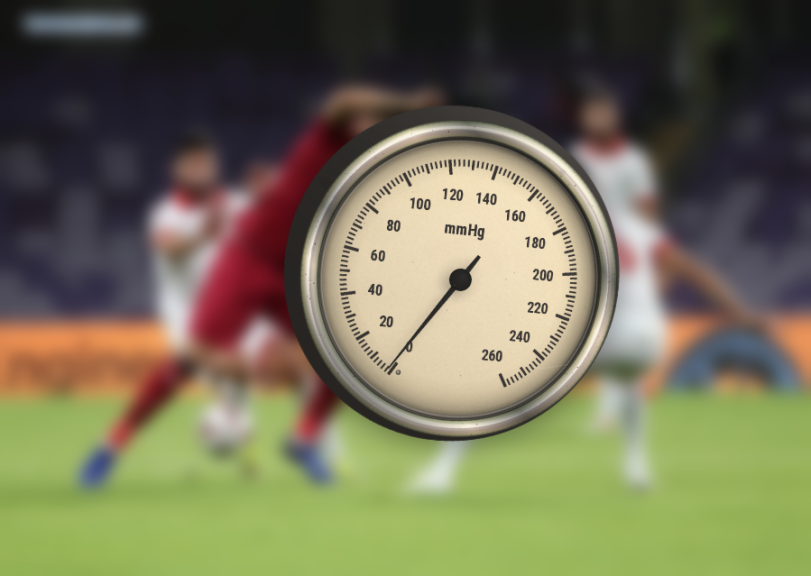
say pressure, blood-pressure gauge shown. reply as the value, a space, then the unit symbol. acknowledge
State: 2 mmHg
